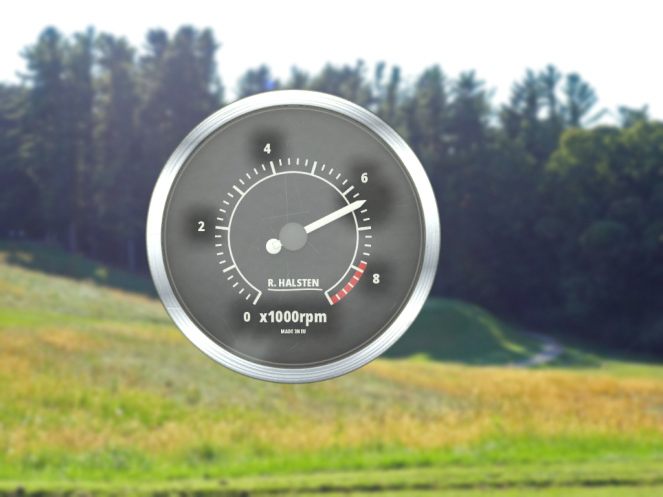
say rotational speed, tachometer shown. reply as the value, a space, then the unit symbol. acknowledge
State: 6400 rpm
